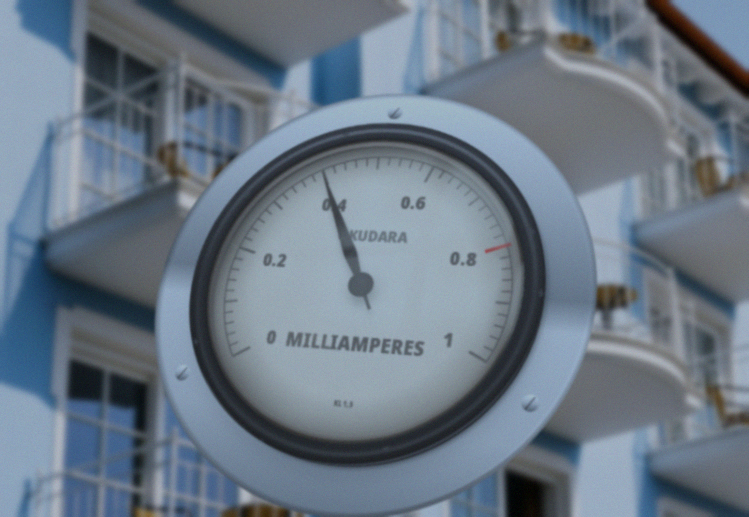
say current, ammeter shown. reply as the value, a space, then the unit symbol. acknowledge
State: 0.4 mA
